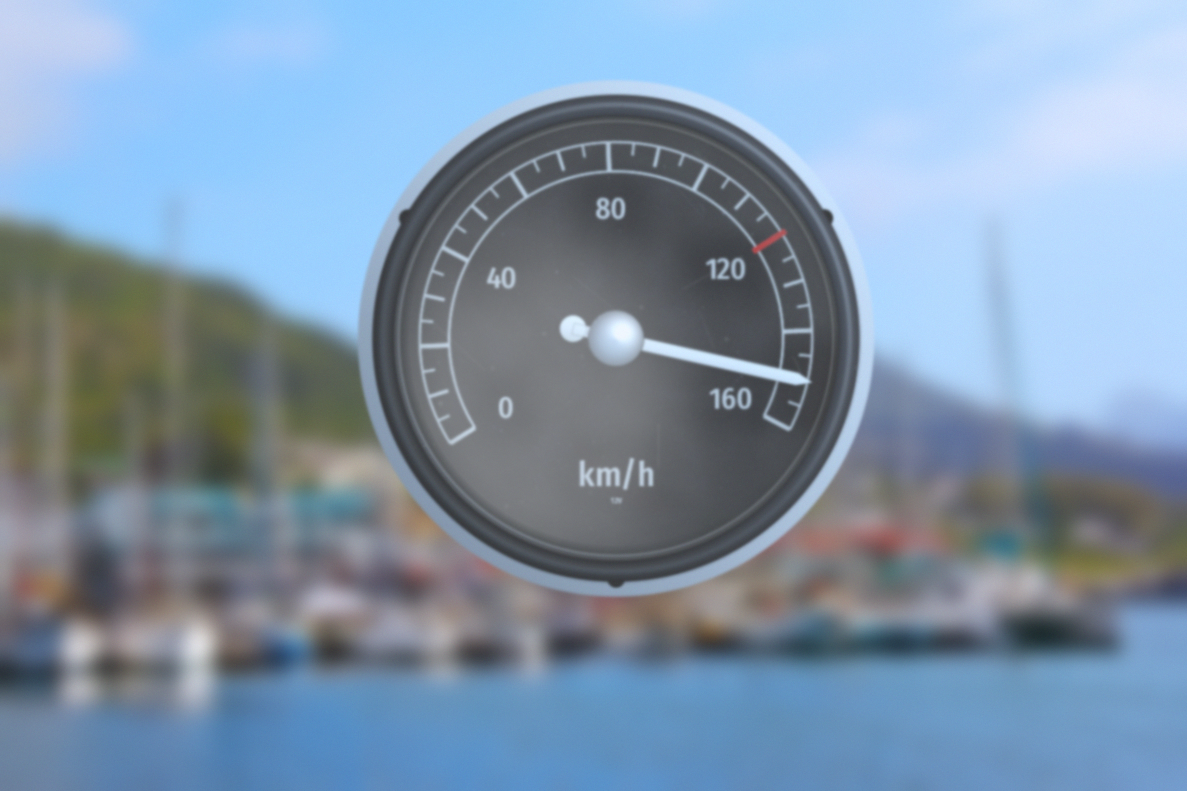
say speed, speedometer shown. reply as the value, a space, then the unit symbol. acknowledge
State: 150 km/h
